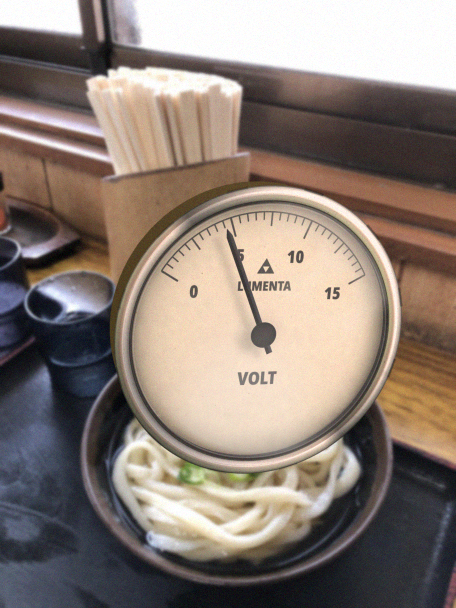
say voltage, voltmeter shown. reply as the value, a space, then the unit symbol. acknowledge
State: 4.5 V
